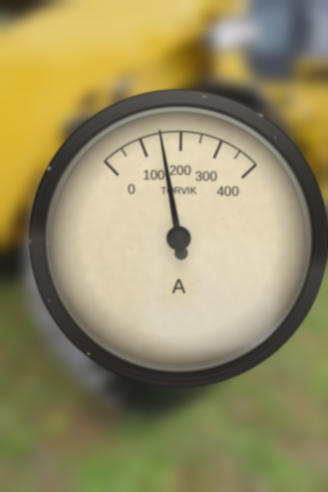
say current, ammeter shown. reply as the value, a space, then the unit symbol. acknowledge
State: 150 A
